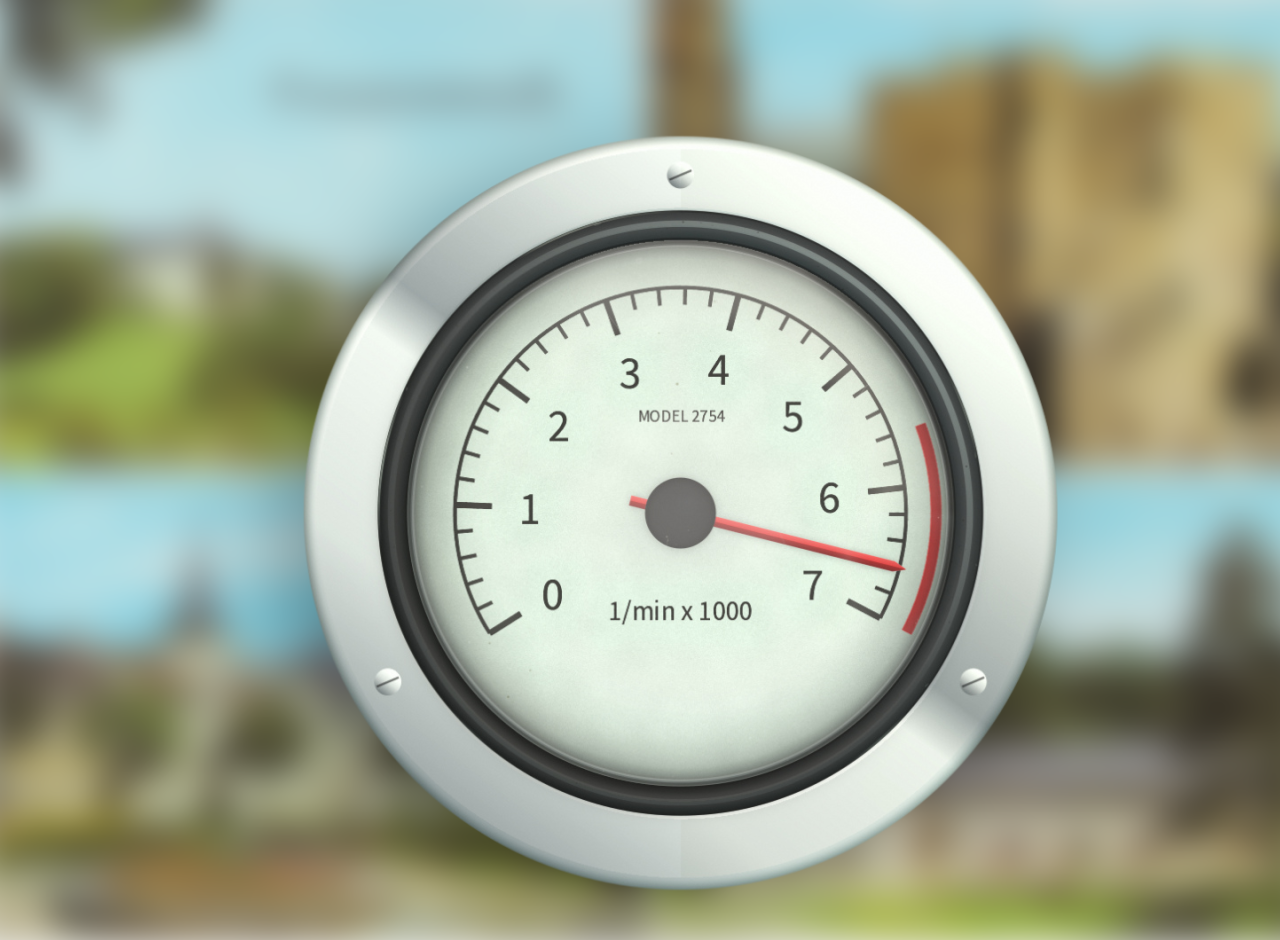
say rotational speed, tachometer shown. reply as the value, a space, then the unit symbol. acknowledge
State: 6600 rpm
